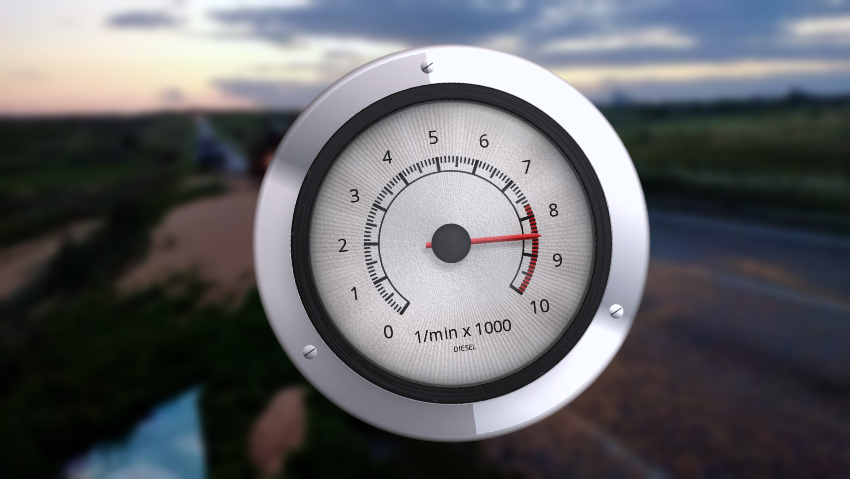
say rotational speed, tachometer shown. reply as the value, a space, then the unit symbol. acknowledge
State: 8500 rpm
